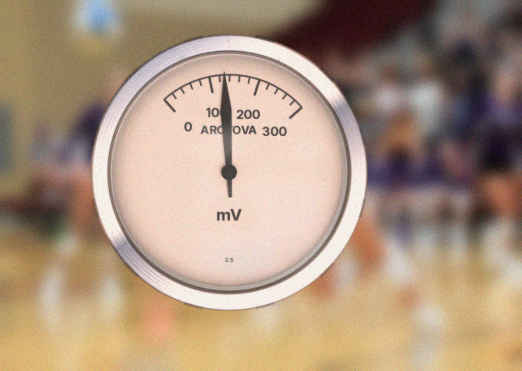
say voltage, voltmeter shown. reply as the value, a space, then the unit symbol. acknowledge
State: 130 mV
